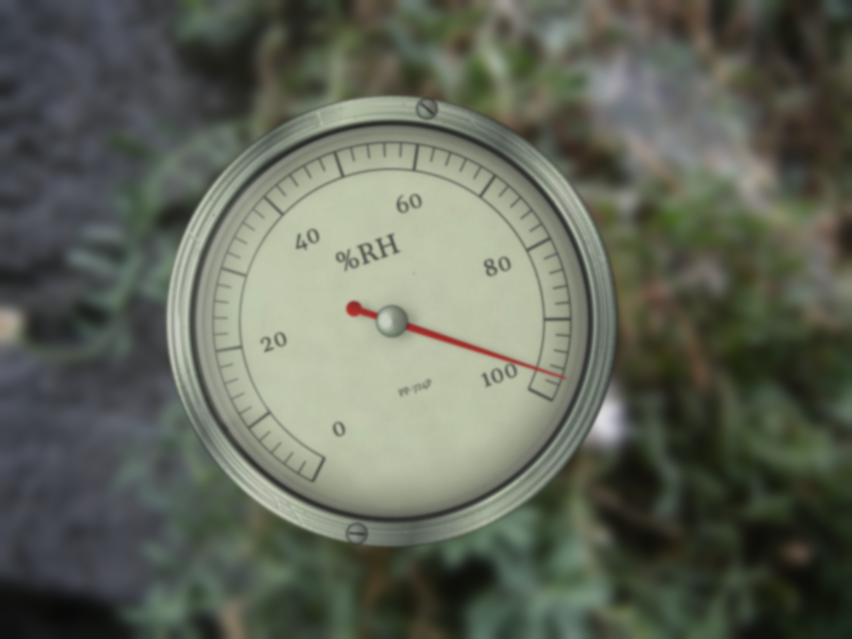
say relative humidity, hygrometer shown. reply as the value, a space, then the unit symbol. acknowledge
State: 97 %
